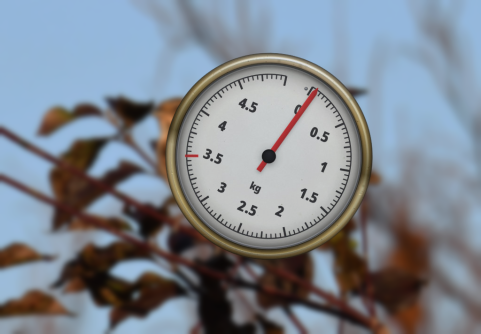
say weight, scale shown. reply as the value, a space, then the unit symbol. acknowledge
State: 0.05 kg
